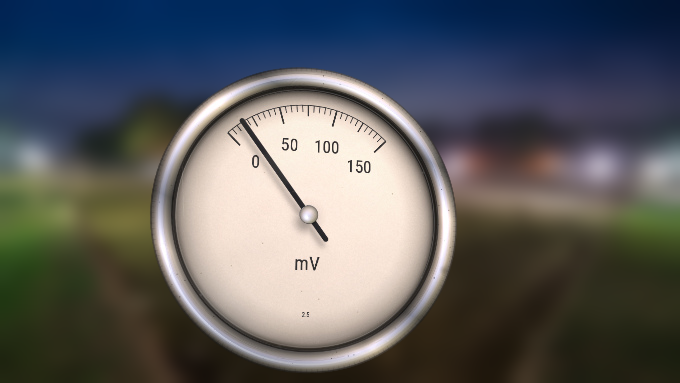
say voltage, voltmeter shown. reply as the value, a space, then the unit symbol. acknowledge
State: 15 mV
